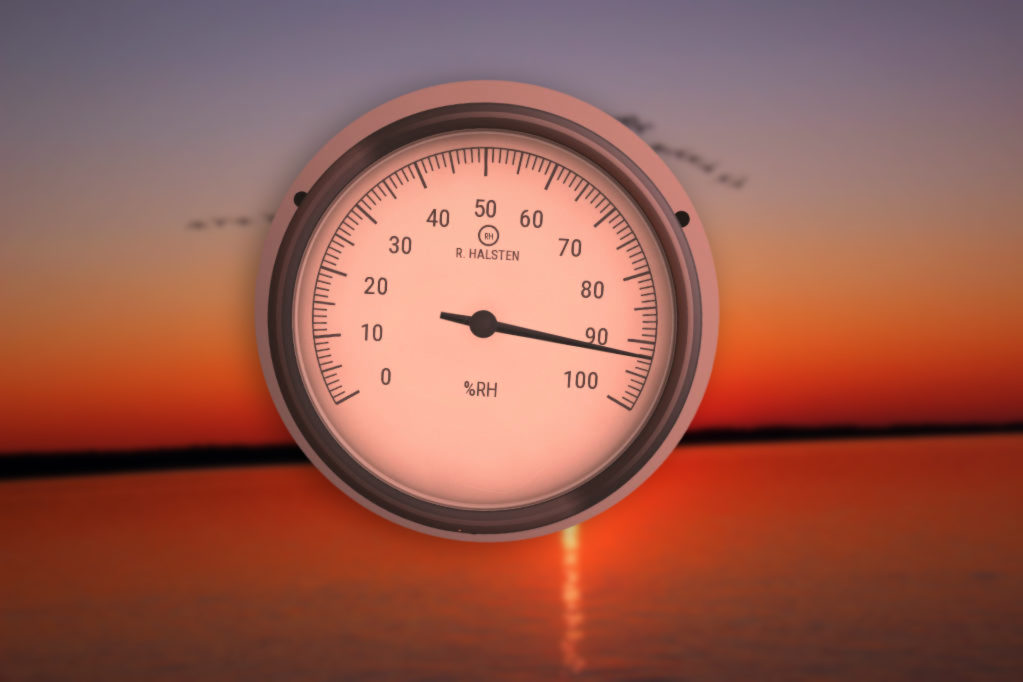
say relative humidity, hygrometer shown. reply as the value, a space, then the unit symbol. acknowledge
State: 92 %
